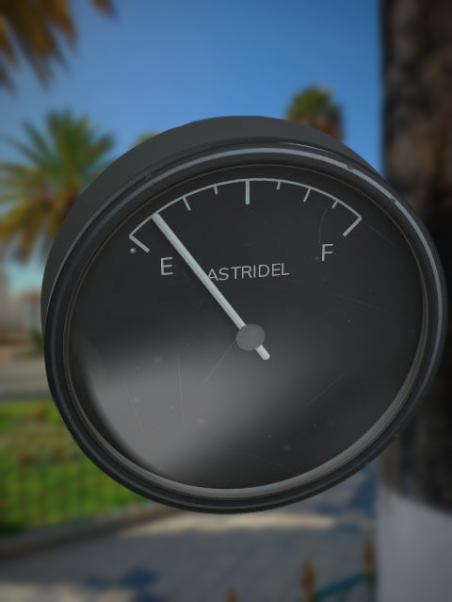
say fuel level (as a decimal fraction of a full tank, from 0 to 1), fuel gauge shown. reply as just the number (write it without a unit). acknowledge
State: 0.125
